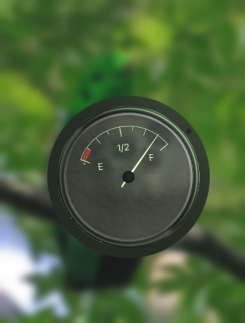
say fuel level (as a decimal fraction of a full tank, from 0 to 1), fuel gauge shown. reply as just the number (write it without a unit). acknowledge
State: 0.875
